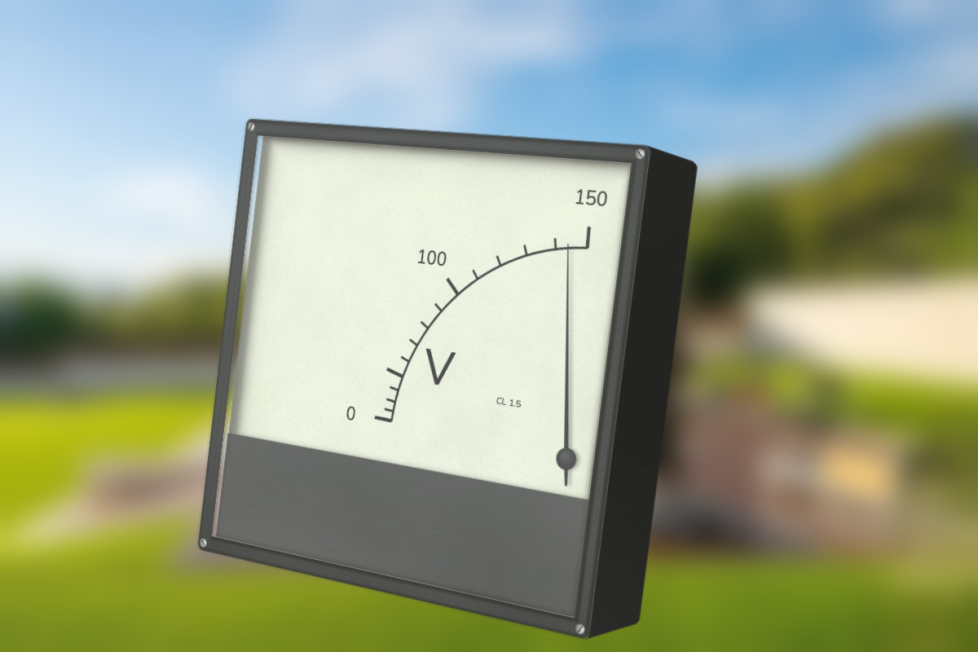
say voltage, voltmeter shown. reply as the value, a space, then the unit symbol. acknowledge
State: 145 V
